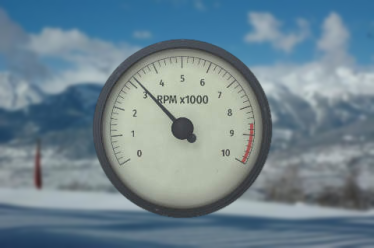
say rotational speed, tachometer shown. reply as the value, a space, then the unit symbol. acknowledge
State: 3200 rpm
